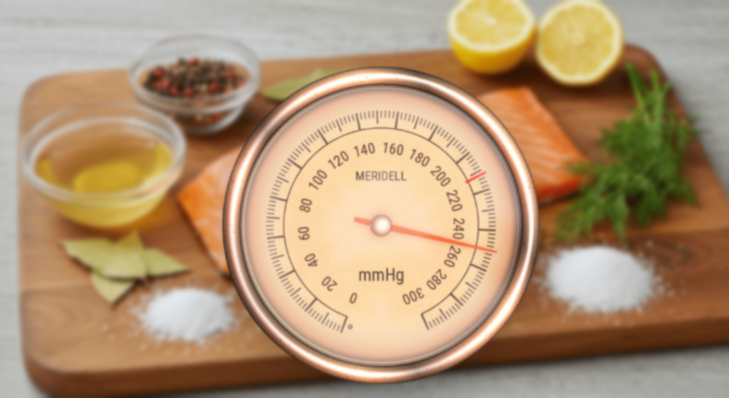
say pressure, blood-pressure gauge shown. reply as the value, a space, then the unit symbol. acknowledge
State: 250 mmHg
